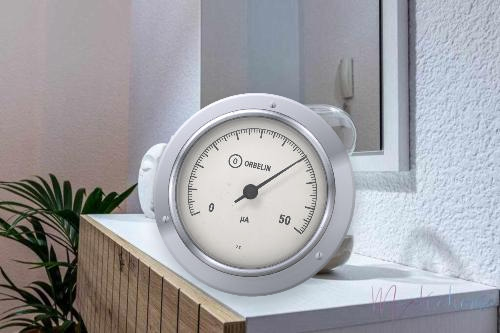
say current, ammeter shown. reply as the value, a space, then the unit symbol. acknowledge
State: 35 µA
